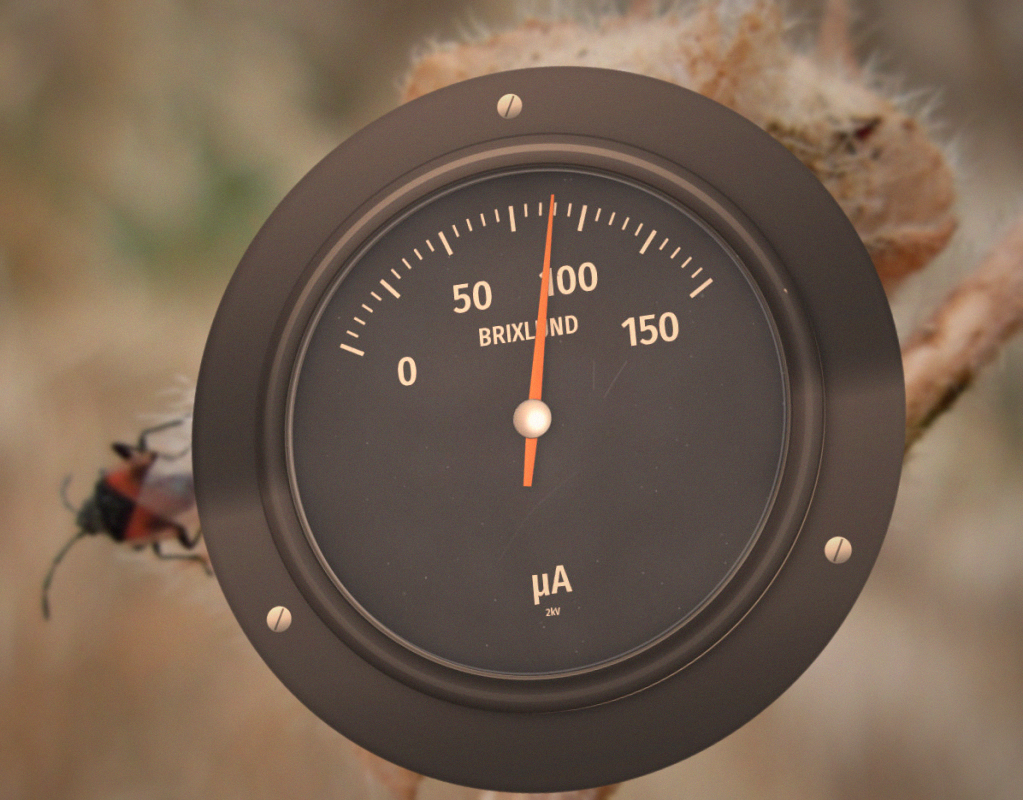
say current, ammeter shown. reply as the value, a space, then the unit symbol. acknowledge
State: 90 µA
